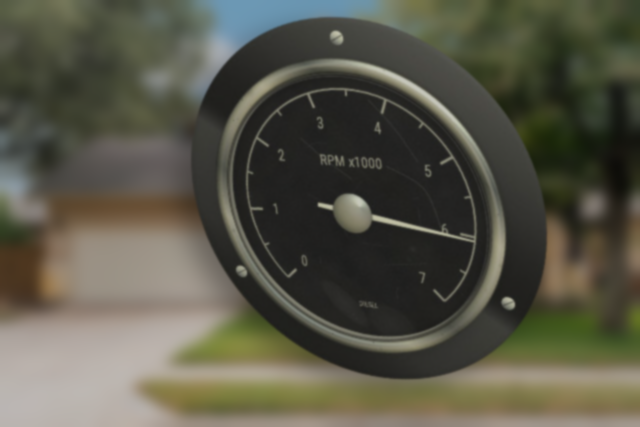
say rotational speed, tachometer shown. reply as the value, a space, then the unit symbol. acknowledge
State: 6000 rpm
